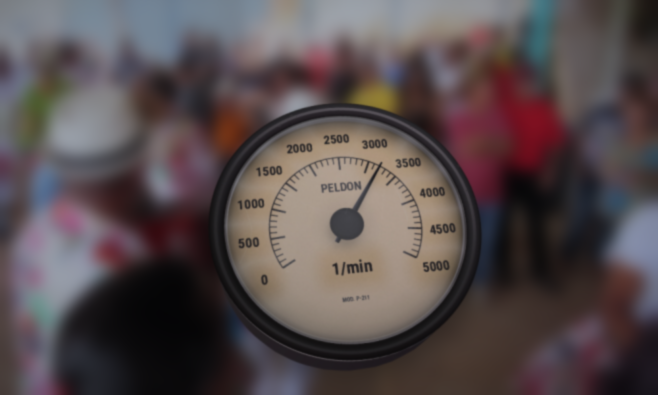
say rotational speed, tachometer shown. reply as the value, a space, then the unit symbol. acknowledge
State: 3200 rpm
